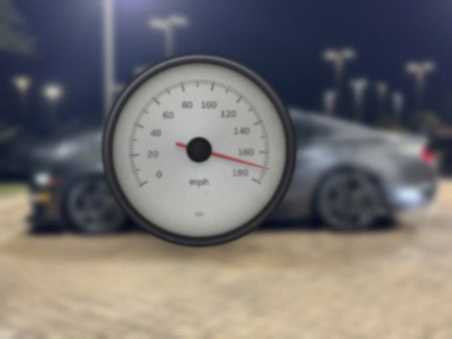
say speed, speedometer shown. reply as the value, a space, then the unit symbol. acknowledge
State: 170 mph
